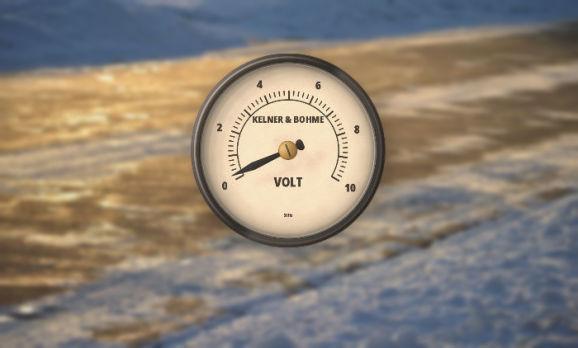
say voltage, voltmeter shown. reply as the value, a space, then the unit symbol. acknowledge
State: 0.2 V
